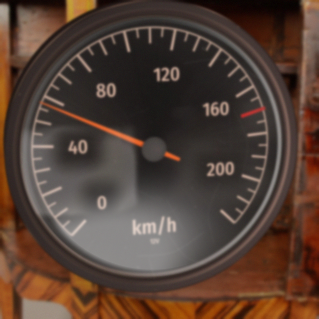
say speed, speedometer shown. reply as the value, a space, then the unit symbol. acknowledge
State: 57.5 km/h
